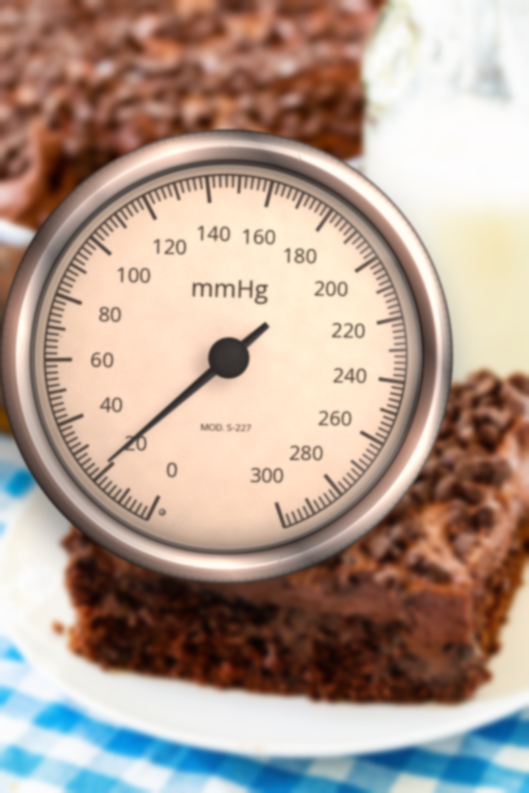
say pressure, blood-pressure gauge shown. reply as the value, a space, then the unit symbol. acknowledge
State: 22 mmHg
